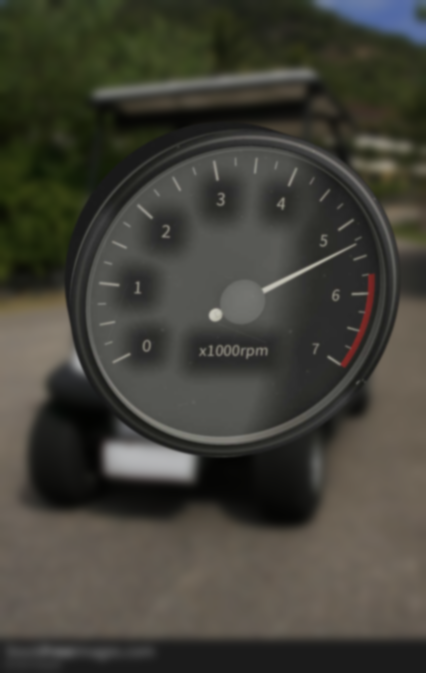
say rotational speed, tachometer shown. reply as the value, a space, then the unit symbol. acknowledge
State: 5250 rpm
